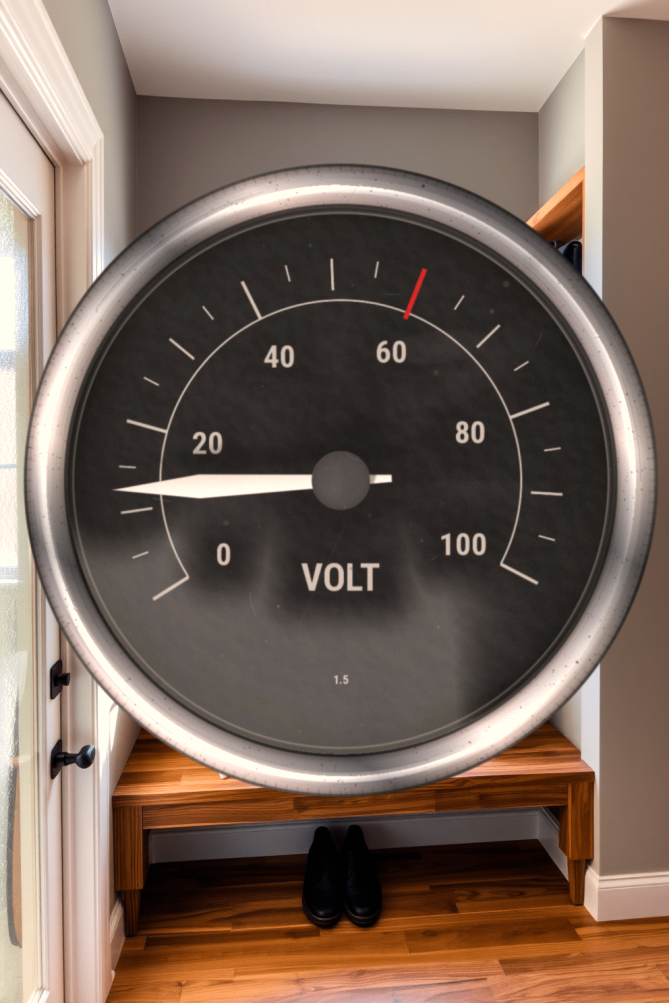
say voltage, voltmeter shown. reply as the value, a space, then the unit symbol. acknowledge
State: 12.5 V
